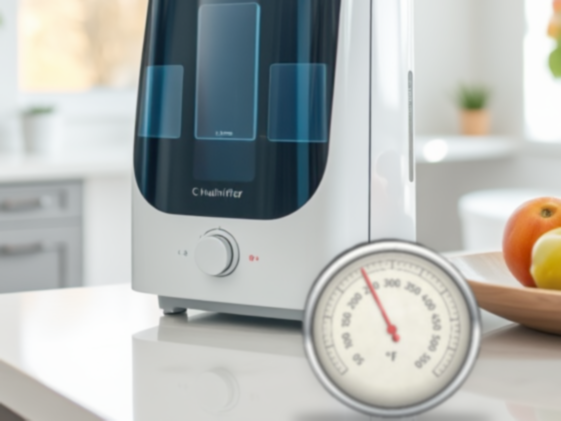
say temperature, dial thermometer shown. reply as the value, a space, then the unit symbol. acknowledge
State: 250 °F
